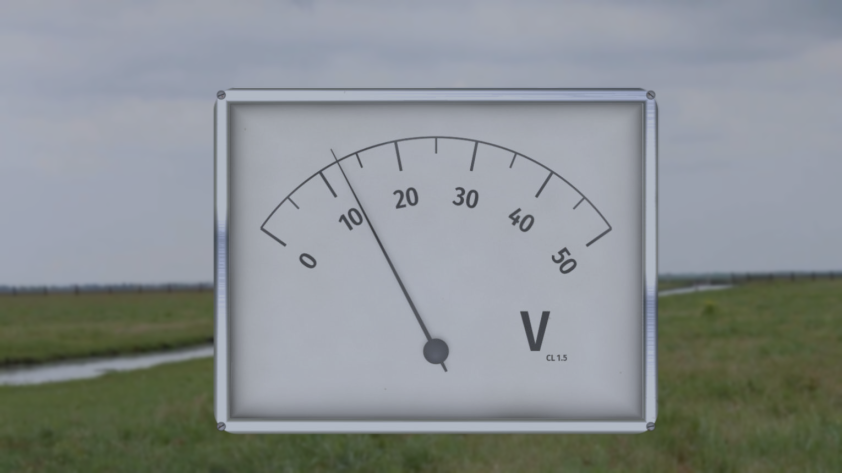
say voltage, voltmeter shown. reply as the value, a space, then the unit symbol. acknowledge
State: 12.5 V
